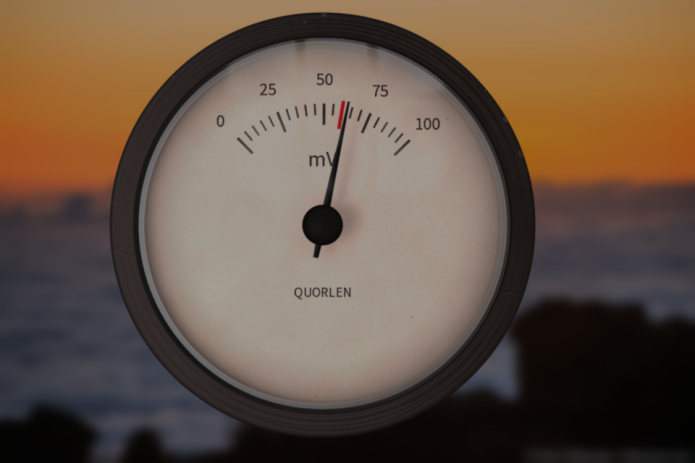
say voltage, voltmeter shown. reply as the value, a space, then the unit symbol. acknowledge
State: 62.5 mV
